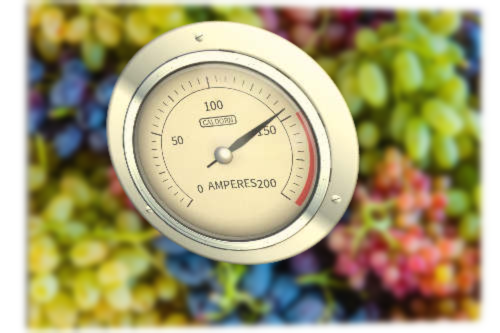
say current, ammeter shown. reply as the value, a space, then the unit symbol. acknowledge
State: 145 A
